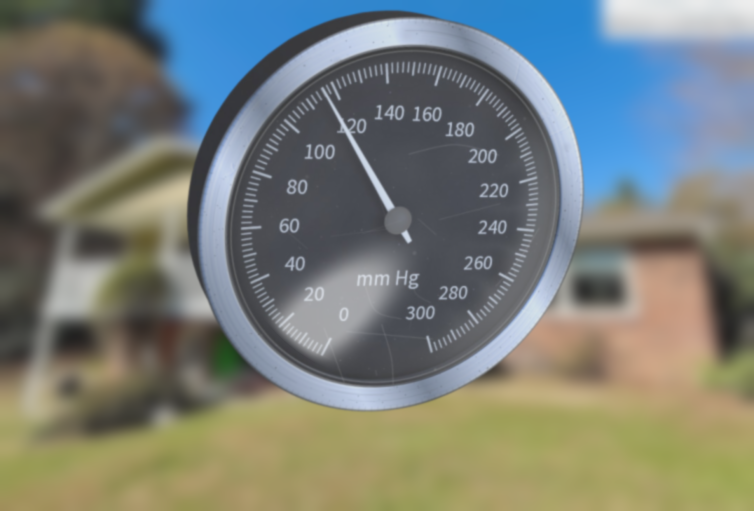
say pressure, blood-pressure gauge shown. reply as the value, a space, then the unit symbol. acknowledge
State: 116 mmHg
